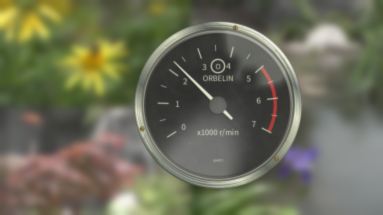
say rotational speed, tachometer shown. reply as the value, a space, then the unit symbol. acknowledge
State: 2250 rpm
